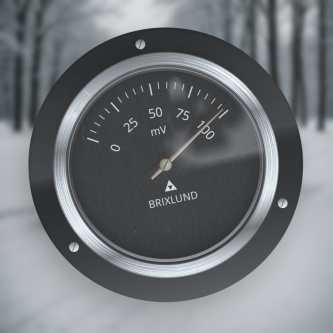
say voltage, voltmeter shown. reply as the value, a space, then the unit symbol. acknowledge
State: 97.5 mV
